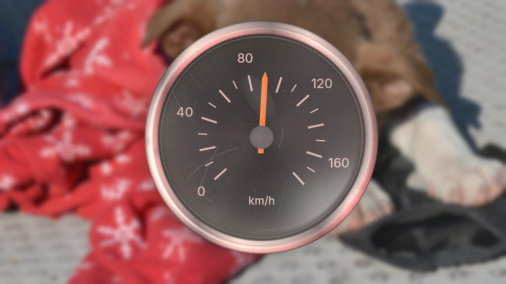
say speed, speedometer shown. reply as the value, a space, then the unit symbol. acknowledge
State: 90 km/h
